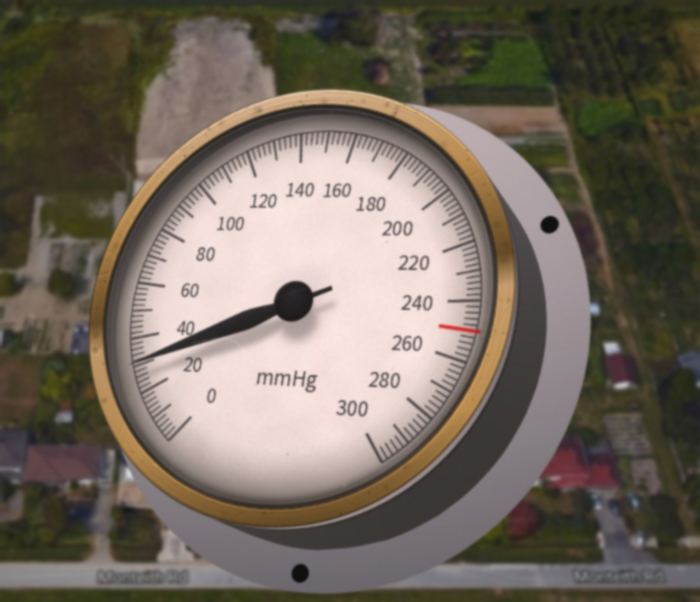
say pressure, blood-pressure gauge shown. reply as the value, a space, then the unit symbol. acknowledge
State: 30 mmHg
